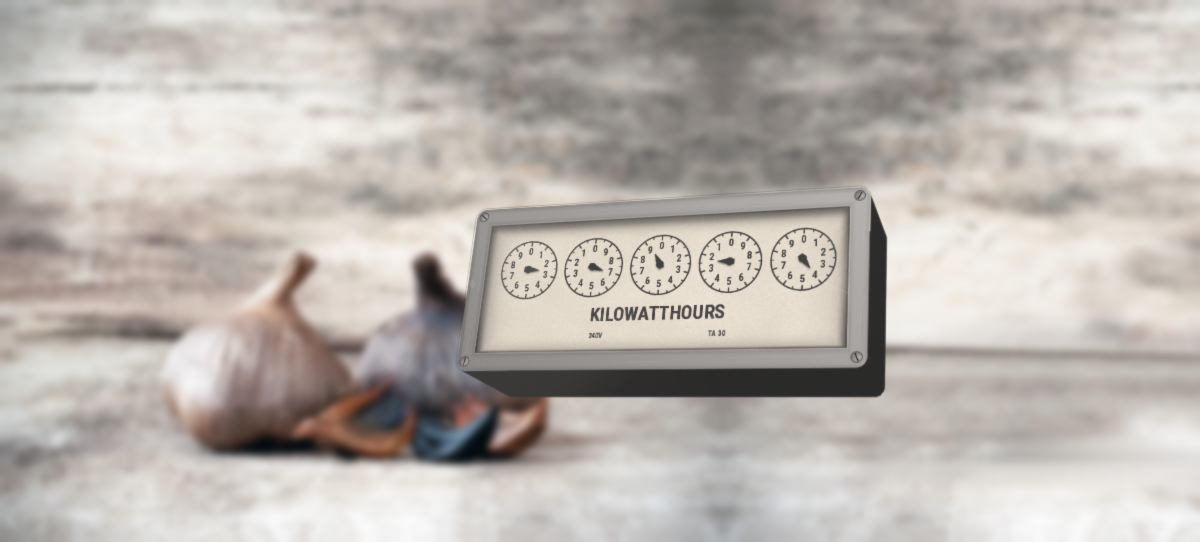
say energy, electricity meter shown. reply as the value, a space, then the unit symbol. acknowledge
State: 26924 kWh
